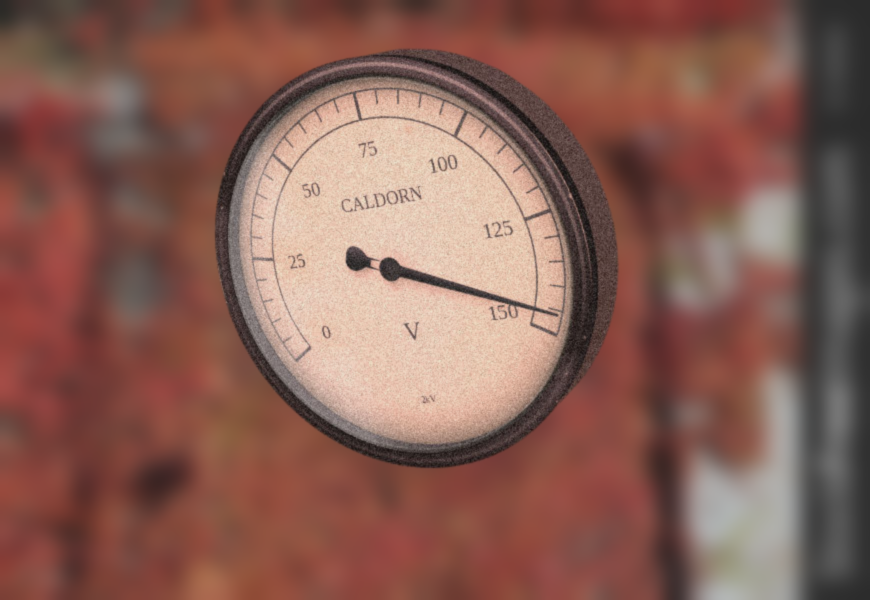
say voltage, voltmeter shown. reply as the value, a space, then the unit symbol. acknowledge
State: 145 V
